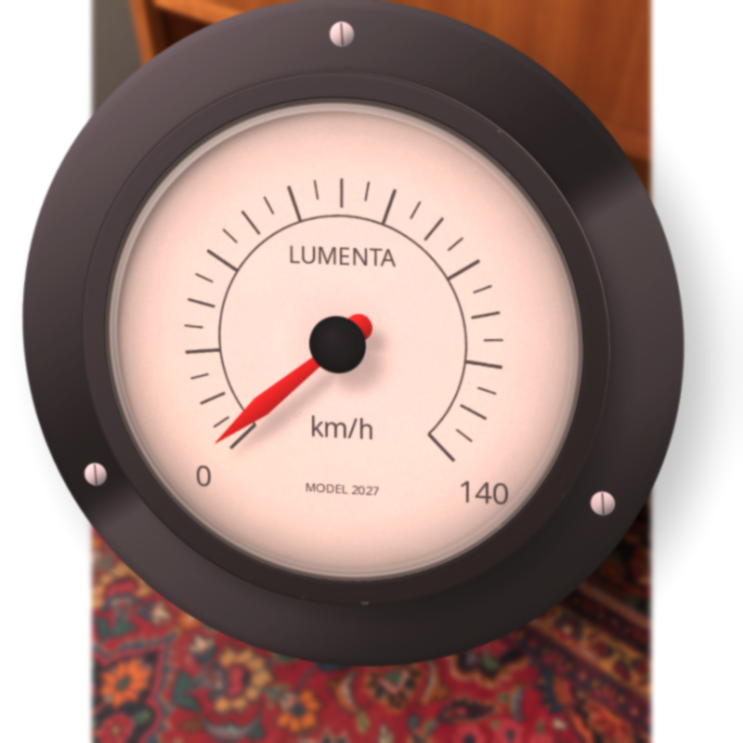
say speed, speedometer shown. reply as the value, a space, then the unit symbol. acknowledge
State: 2.5 km/h
